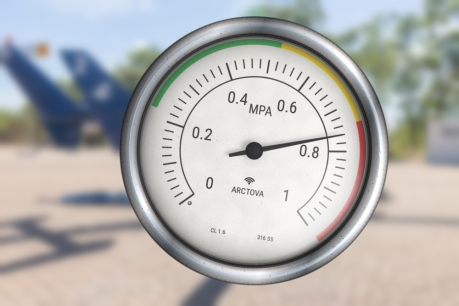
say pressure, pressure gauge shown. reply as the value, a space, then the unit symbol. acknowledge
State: 0.76 MPa
